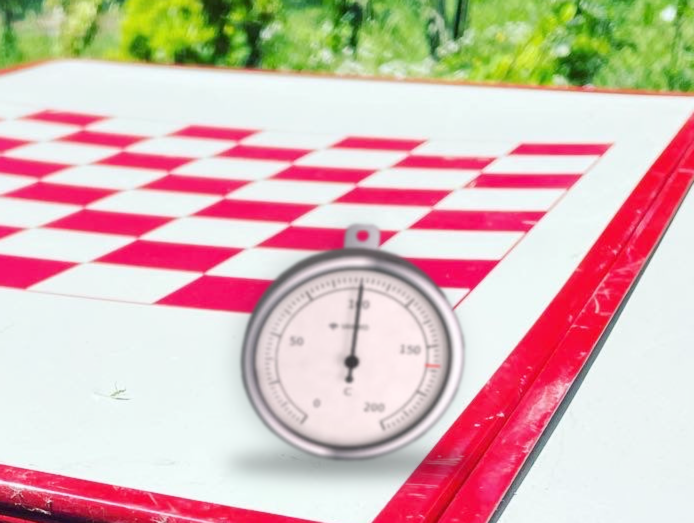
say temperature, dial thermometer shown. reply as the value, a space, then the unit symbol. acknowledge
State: 100 °C
